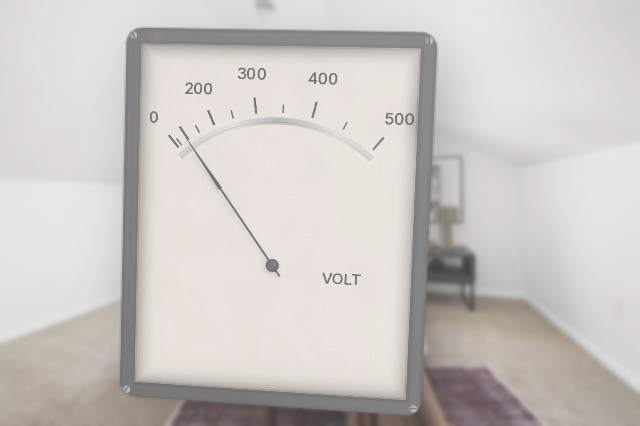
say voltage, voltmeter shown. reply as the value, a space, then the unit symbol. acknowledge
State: 100 V
